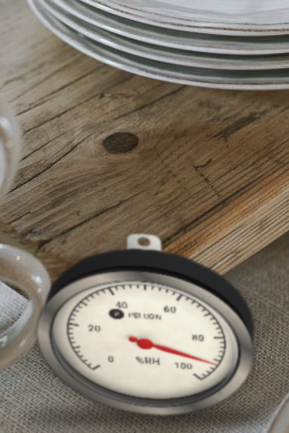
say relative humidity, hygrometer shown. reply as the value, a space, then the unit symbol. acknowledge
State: 90 %
